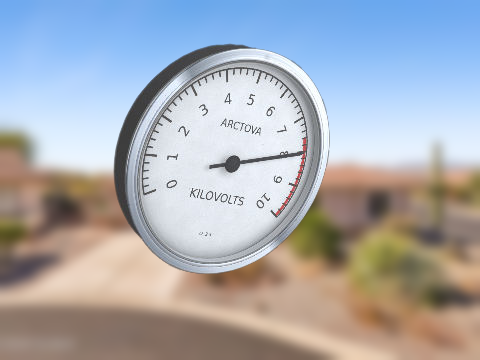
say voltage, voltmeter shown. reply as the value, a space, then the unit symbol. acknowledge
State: 8 kV
